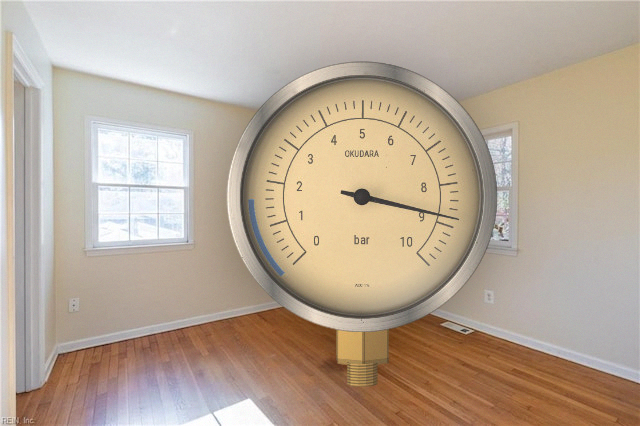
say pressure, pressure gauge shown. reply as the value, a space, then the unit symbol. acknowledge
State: 8.8 bar
